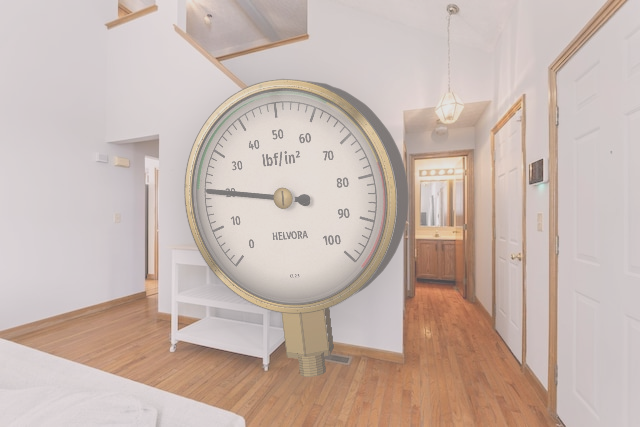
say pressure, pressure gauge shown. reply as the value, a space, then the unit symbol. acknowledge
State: 20 psi
